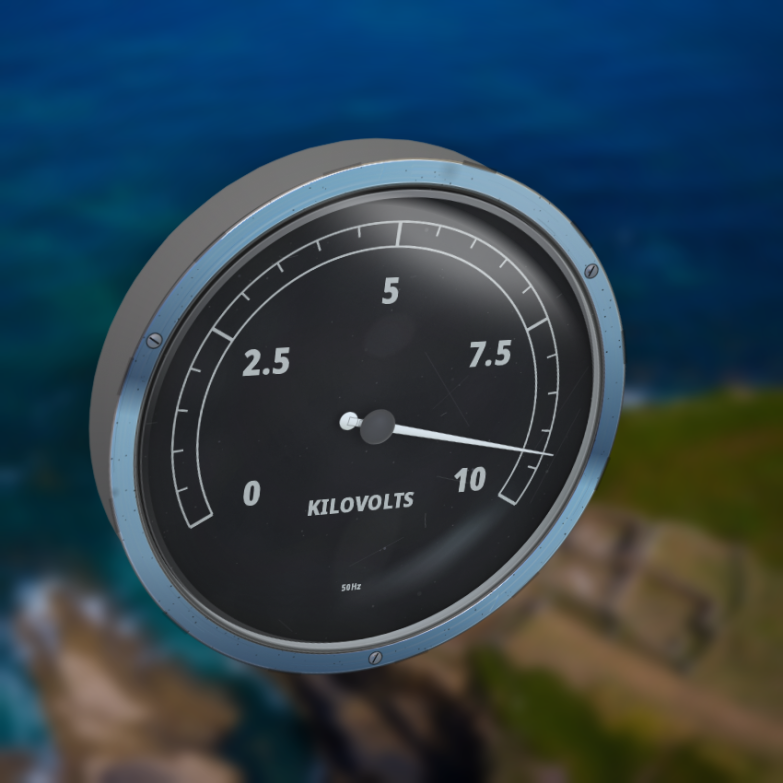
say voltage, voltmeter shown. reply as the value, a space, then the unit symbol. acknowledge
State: 9.25 kV
